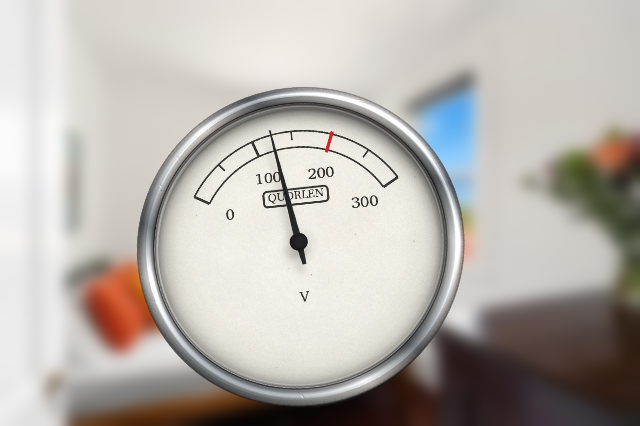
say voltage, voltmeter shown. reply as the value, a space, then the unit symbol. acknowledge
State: 125 V
